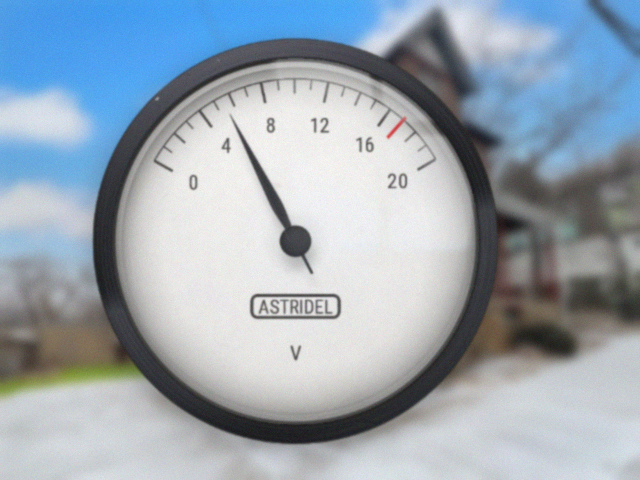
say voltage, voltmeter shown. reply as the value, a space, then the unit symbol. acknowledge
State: 5.5 V
